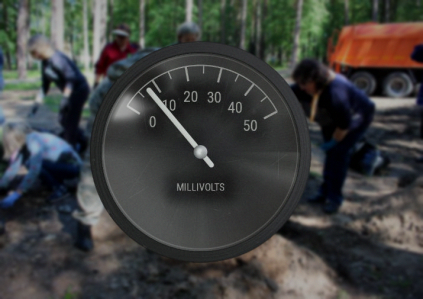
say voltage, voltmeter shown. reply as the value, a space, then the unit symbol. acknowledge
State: 7.5 mV
